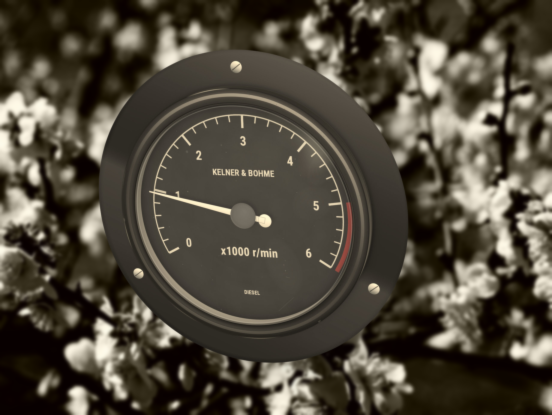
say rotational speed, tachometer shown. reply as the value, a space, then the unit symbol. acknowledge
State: 1000 rpm
